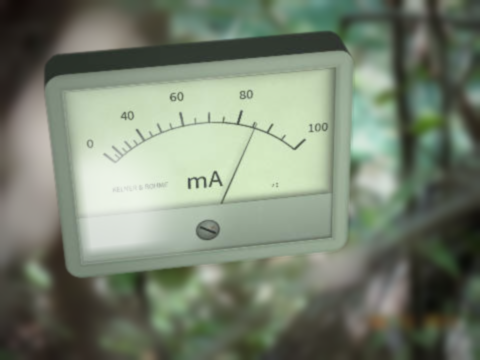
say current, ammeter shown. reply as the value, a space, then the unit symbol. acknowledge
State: 85 mA
